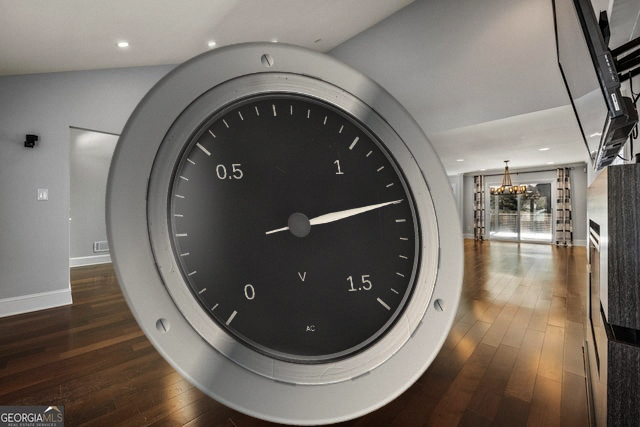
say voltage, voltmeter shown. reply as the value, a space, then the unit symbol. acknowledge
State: 1.2 V
